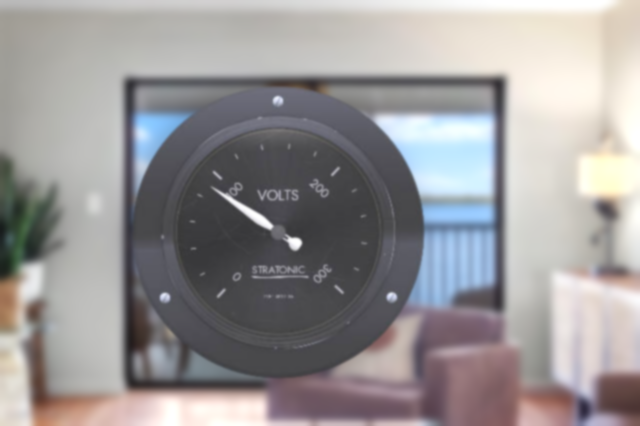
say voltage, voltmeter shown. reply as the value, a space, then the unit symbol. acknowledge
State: 90 V
